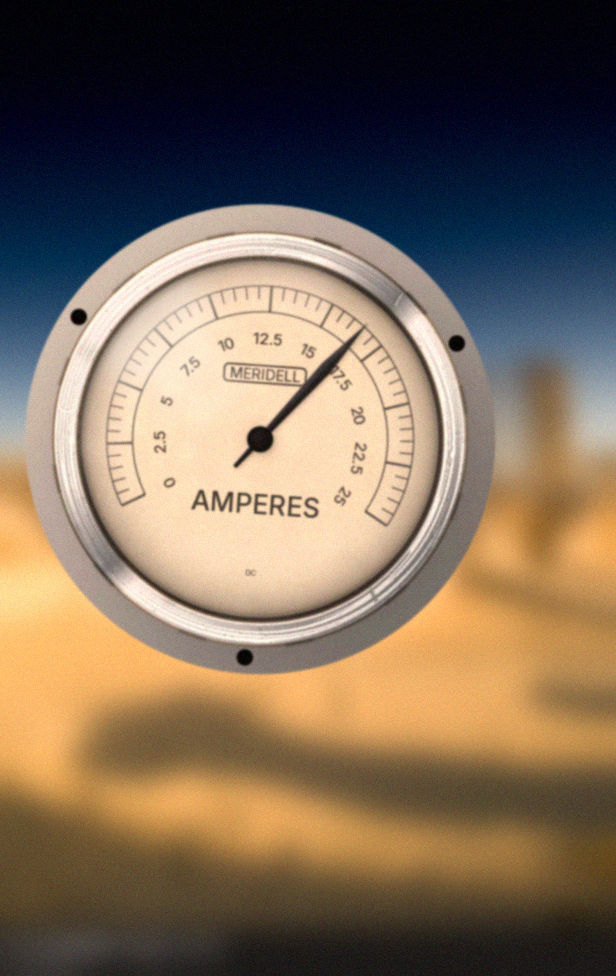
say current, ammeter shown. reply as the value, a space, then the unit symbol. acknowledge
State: 16.5 A
